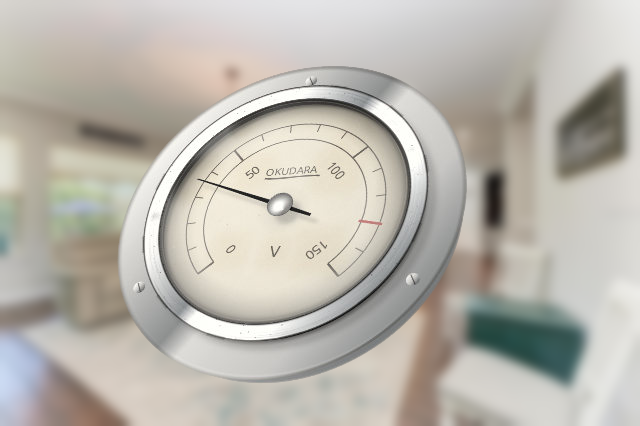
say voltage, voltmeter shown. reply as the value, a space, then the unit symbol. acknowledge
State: 35 V
